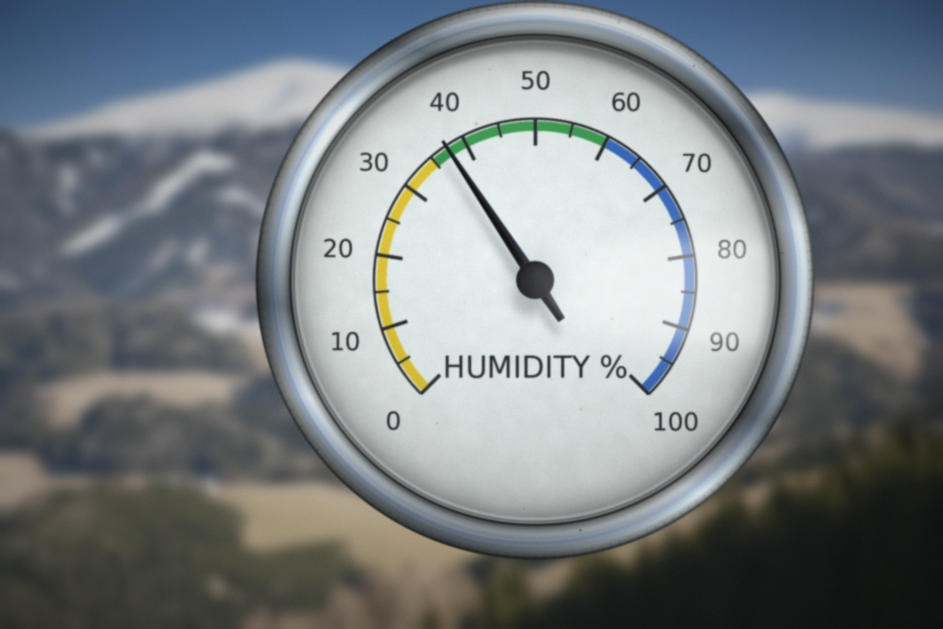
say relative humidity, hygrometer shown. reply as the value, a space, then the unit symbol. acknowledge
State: 37.5 %
